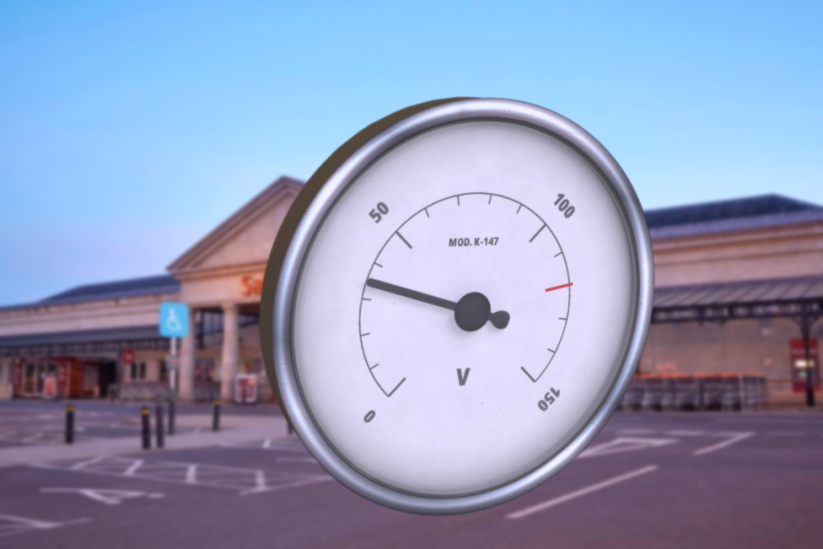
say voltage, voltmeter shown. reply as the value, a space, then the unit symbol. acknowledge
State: 35 V
